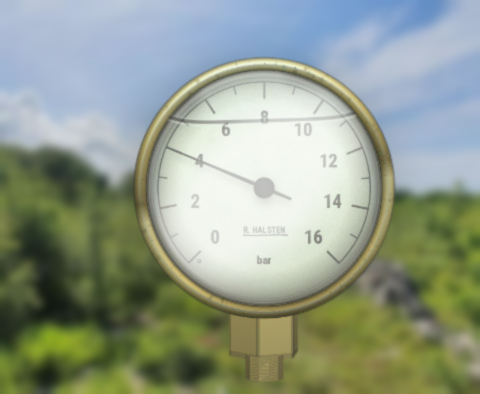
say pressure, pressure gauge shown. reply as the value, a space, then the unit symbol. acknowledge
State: 4 bar
